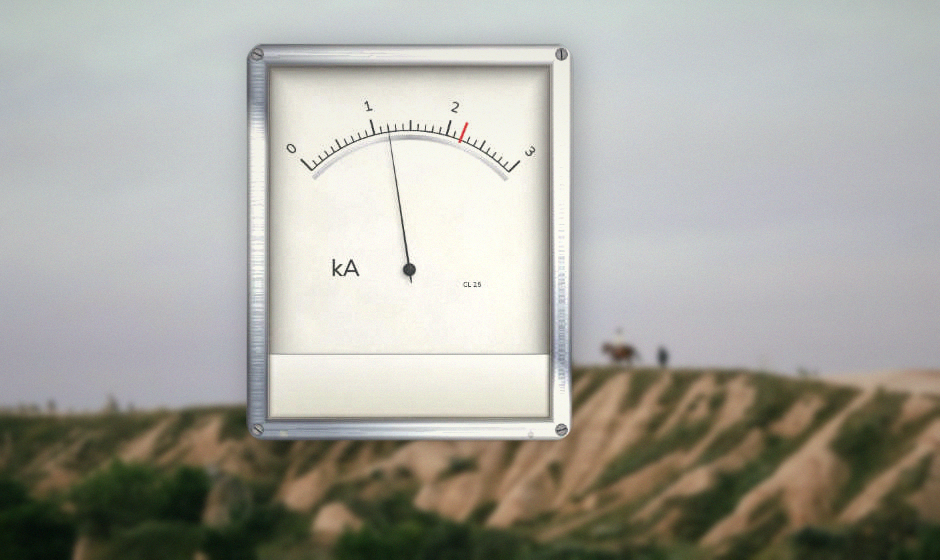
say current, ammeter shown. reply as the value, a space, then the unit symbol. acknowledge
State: 1.2 kA
